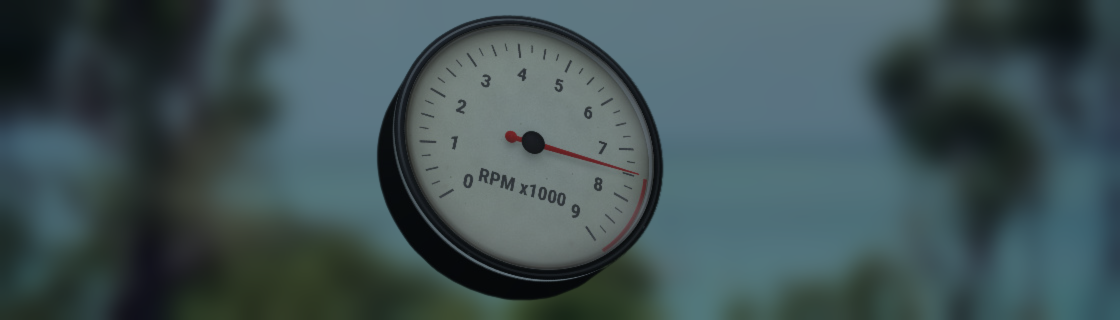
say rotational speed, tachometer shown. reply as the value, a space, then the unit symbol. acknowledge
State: 7500 rpm
